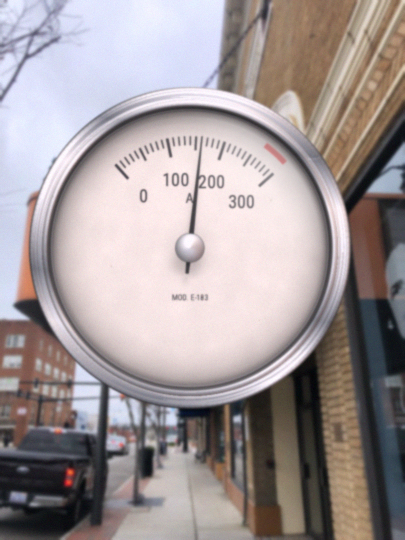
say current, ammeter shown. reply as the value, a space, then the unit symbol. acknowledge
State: 160 A
